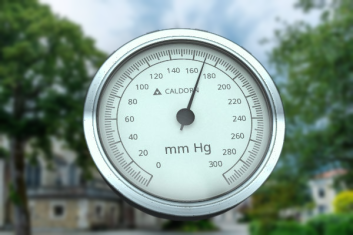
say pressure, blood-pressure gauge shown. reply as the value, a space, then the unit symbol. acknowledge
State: 170 mmHg
